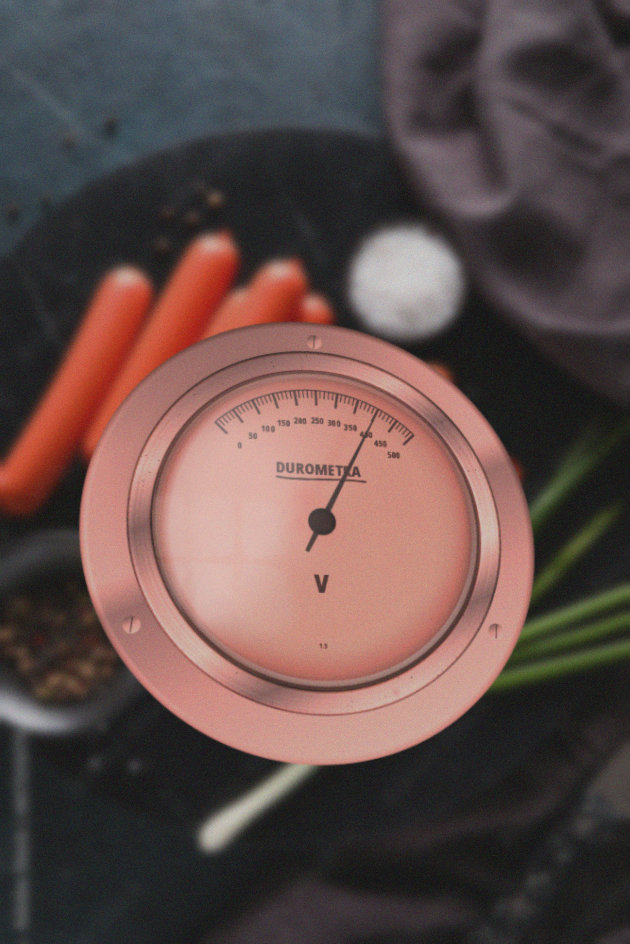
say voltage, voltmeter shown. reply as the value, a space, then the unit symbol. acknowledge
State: 400 V
